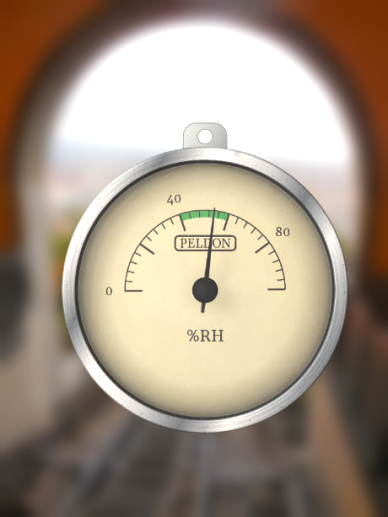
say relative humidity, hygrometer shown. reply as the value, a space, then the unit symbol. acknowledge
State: 54 %
